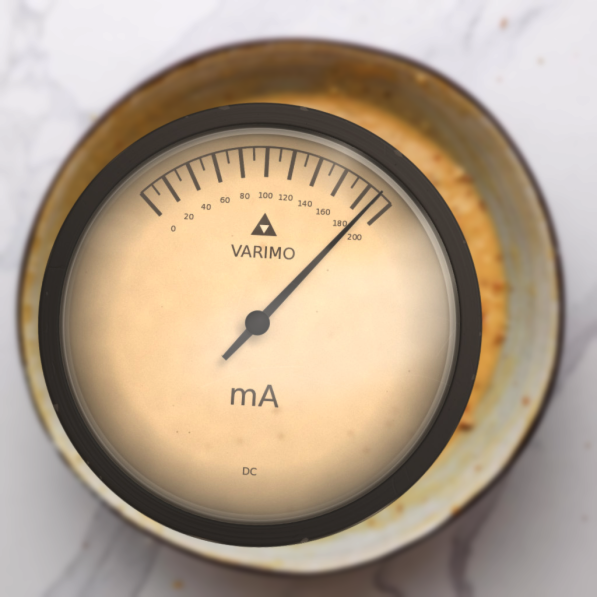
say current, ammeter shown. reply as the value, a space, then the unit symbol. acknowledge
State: 190 mA
